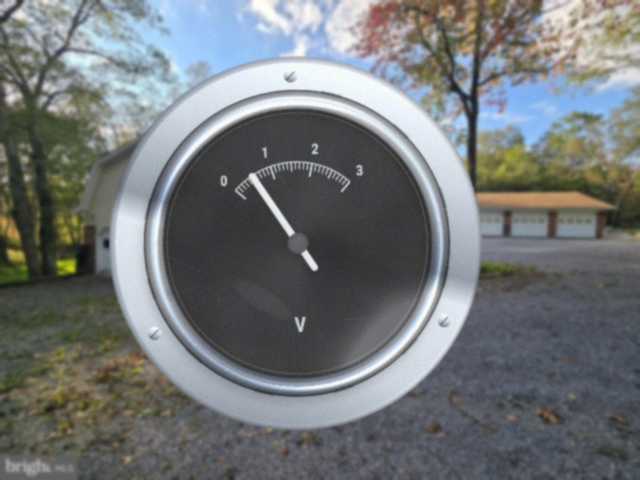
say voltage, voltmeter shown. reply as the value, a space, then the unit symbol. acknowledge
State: 0.5 V
